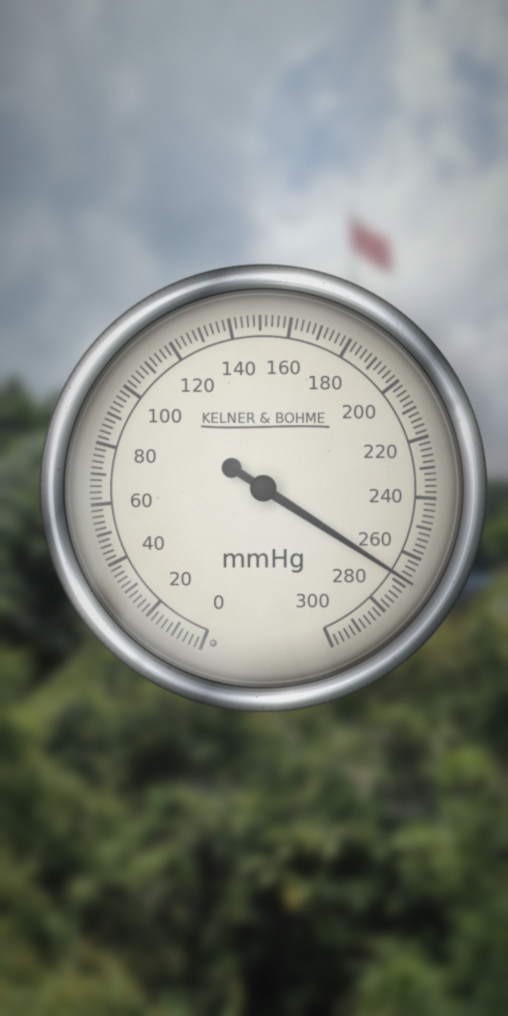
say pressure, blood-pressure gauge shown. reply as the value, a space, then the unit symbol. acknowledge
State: 268 mmHg
